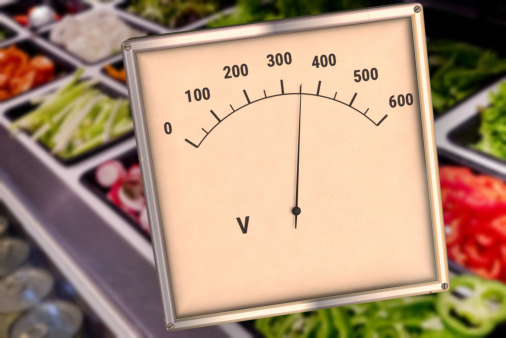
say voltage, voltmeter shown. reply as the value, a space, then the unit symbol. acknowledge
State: 350 V
